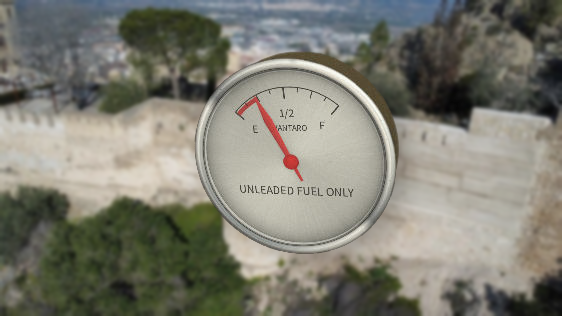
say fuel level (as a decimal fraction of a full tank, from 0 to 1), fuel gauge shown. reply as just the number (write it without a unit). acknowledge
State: 0.25
